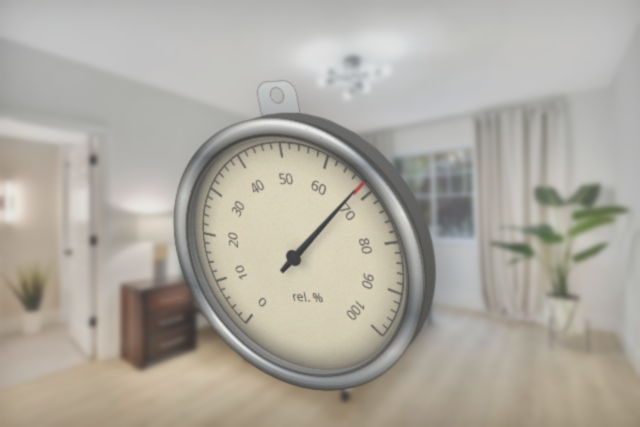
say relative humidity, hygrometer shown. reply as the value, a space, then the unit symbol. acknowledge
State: 68 %
